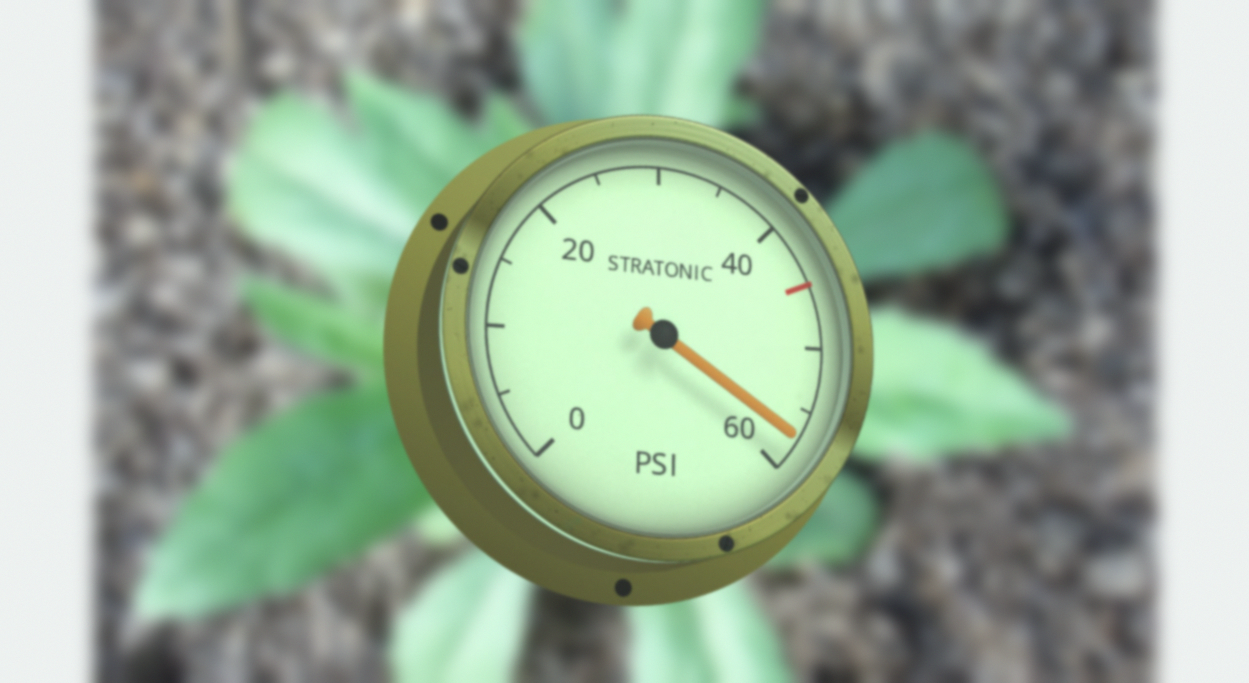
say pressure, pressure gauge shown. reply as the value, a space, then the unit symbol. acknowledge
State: 57.5 psi
